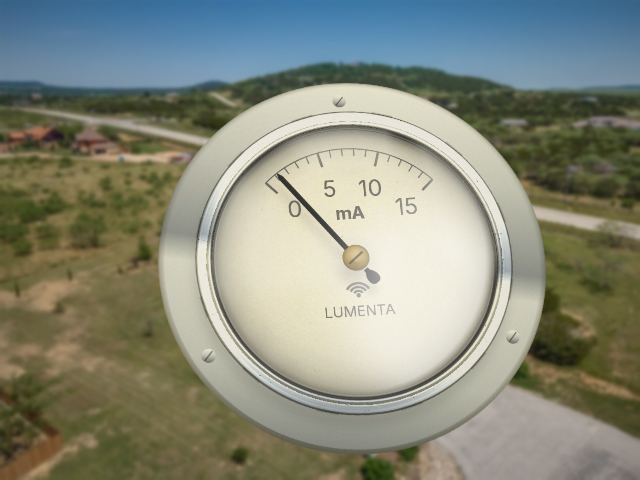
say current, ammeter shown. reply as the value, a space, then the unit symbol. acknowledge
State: 1 mA
